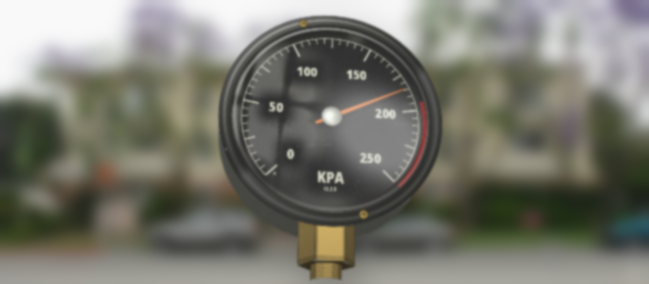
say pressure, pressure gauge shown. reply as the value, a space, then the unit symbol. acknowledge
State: 185 kPa
